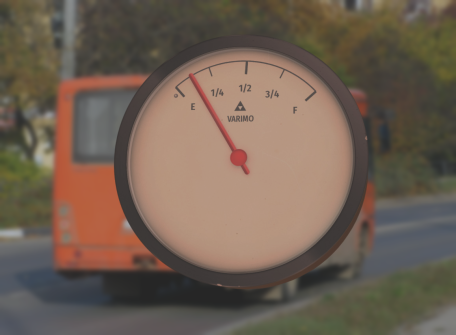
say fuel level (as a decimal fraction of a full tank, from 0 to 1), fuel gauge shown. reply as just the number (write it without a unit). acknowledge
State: 0.125
